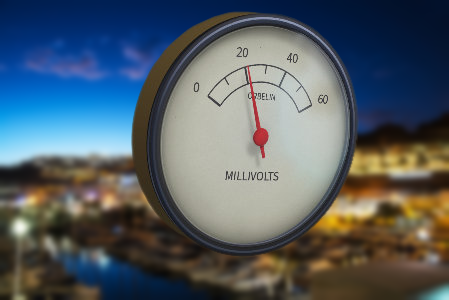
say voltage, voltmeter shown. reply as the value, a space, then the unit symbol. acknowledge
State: 20 mV
